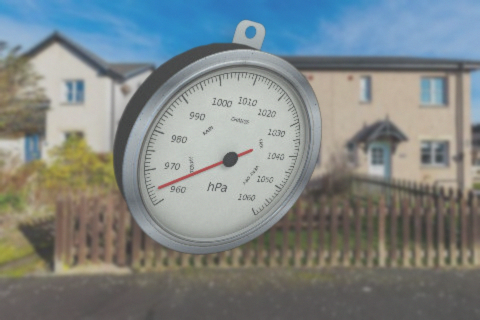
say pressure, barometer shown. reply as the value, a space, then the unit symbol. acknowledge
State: 965 hPa
